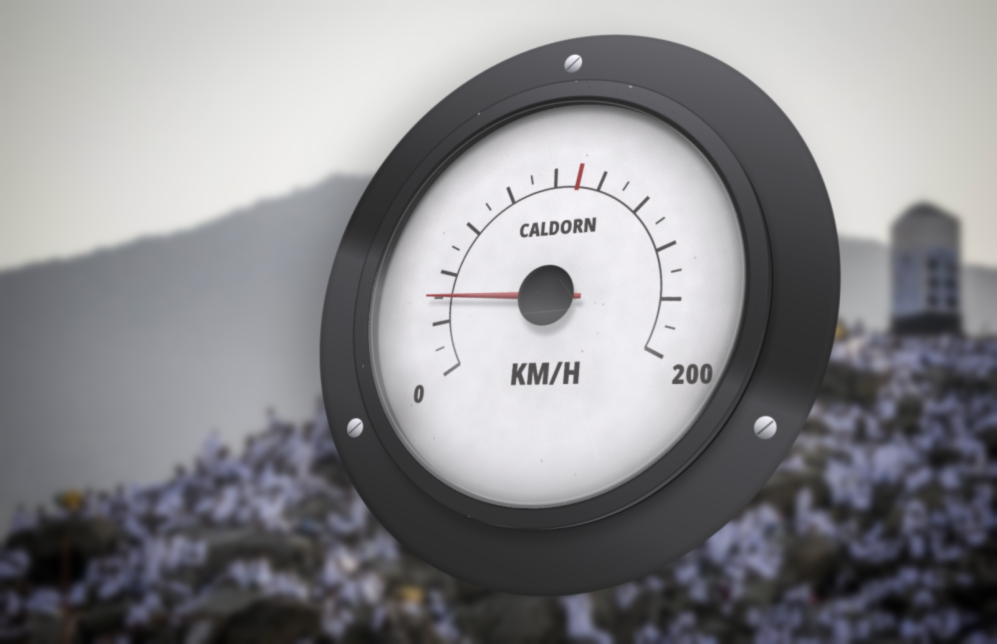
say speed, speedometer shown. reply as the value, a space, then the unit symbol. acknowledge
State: 30 km/h
